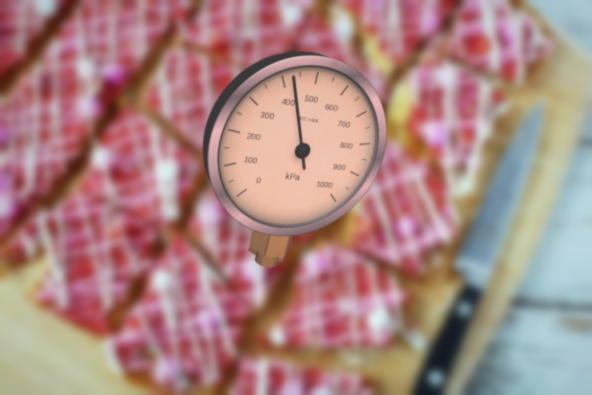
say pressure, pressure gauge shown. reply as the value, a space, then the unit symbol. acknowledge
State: 425 kPa
